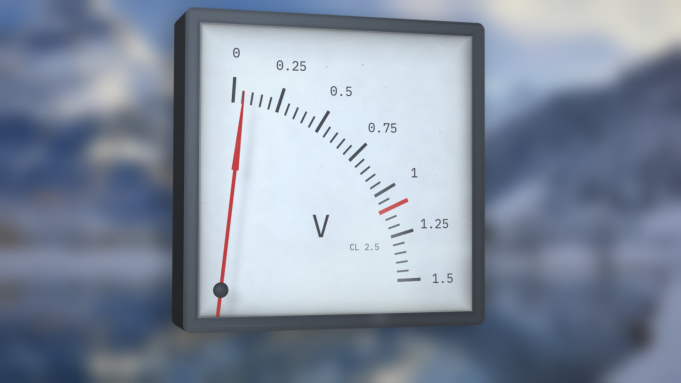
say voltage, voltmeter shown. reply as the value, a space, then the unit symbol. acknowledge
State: 0.05 V
